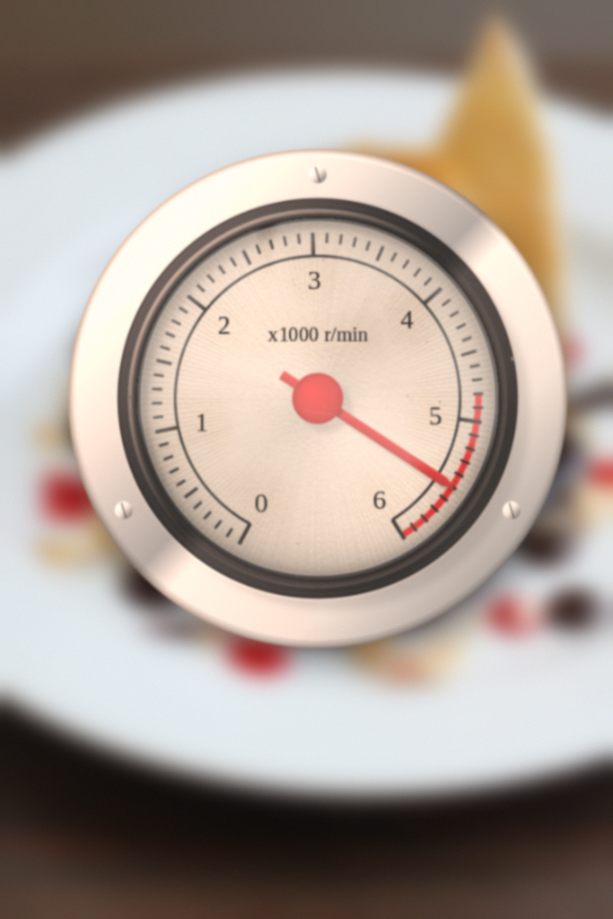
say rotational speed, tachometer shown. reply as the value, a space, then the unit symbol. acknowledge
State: 5500 rpm
